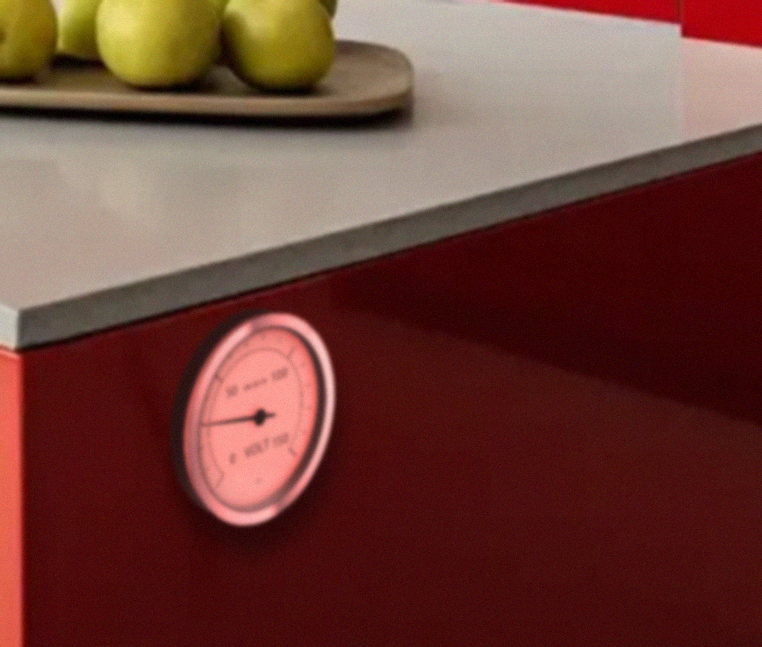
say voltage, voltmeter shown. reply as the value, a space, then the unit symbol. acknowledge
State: 30 V
